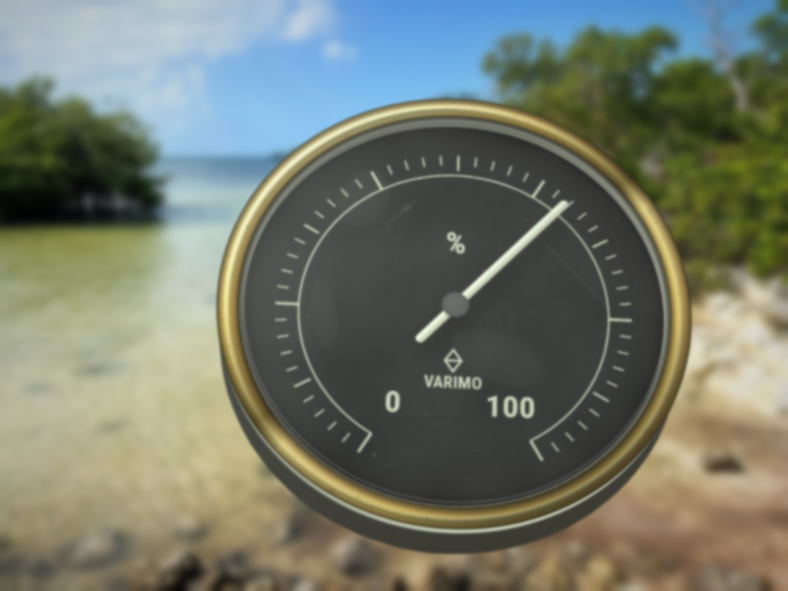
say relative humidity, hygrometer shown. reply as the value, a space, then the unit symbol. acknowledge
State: 64 %
